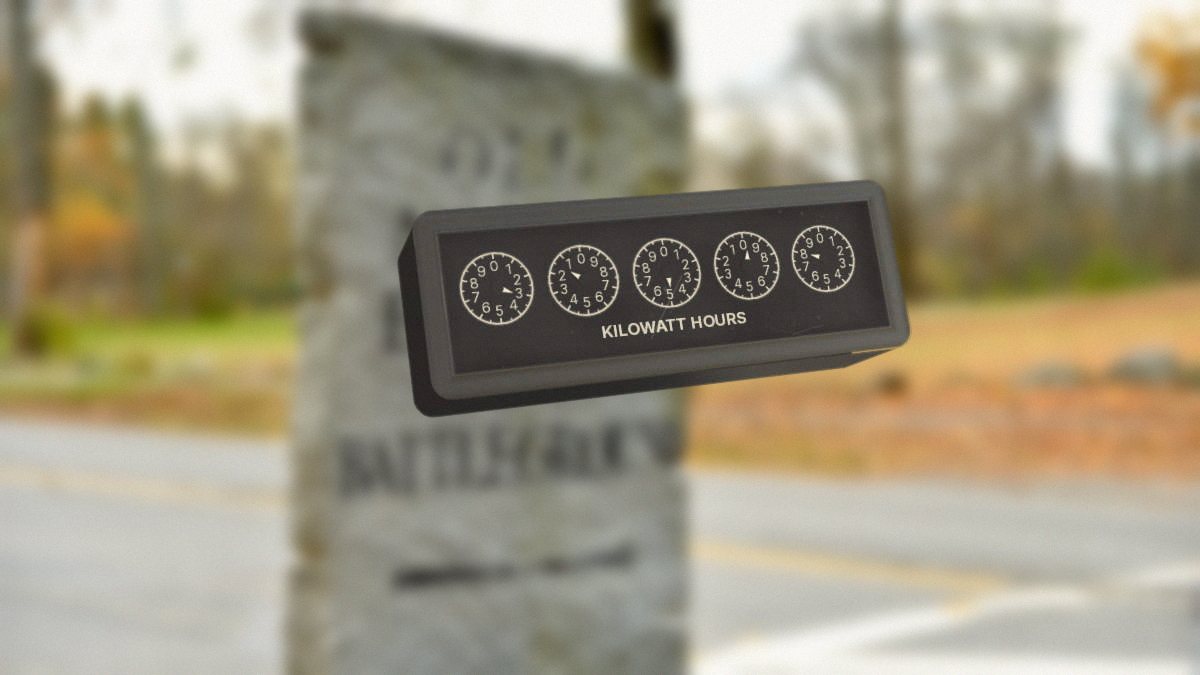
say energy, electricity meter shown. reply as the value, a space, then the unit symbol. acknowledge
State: 31498 kWh
